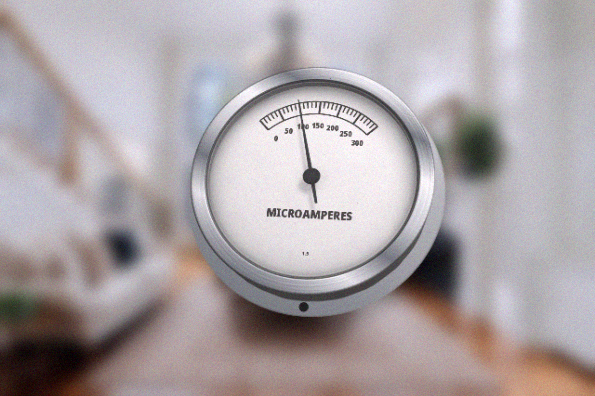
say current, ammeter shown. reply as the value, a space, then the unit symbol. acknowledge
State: 100 µA
